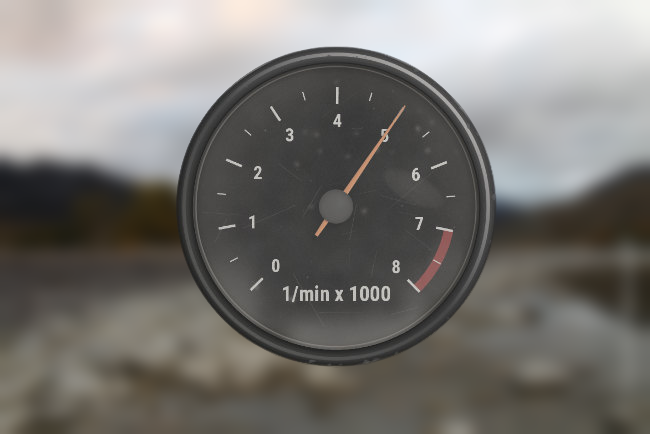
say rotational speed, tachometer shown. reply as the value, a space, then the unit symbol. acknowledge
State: 5000 rpm
